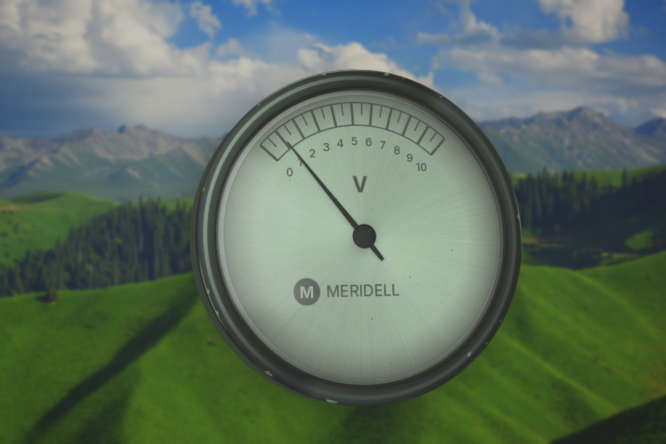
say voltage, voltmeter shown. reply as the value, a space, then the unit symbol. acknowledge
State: 1 V
